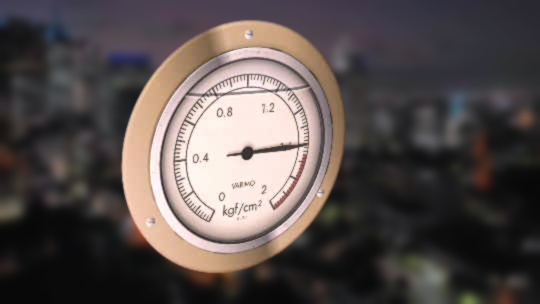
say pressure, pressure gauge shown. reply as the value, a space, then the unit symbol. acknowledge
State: 1.6 kg/cm²
